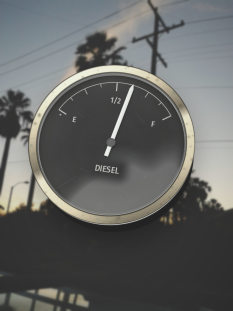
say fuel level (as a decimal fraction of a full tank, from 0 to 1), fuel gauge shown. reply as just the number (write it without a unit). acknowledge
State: 0.625
